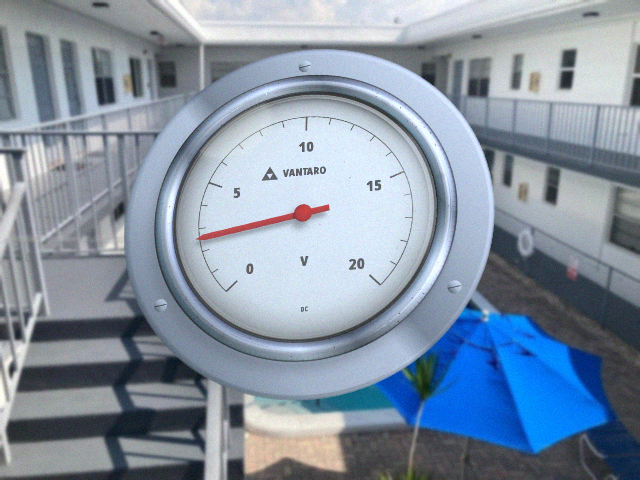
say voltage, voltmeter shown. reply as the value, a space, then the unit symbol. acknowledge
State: 2.5 V
